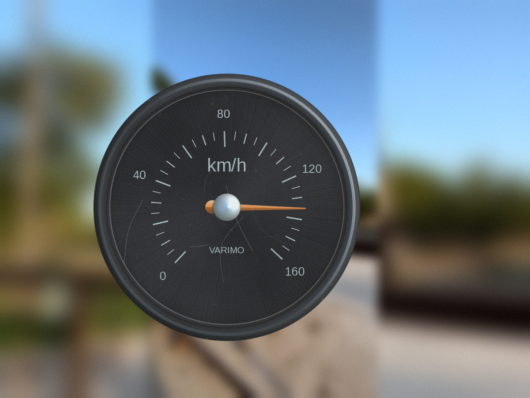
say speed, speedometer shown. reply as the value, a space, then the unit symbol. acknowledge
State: 135 km/h
